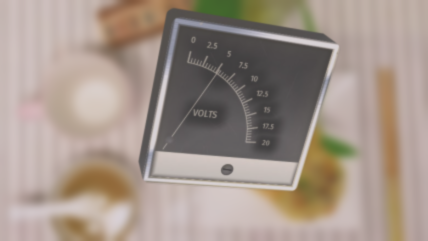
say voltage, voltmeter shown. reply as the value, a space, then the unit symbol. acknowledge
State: 5 V
